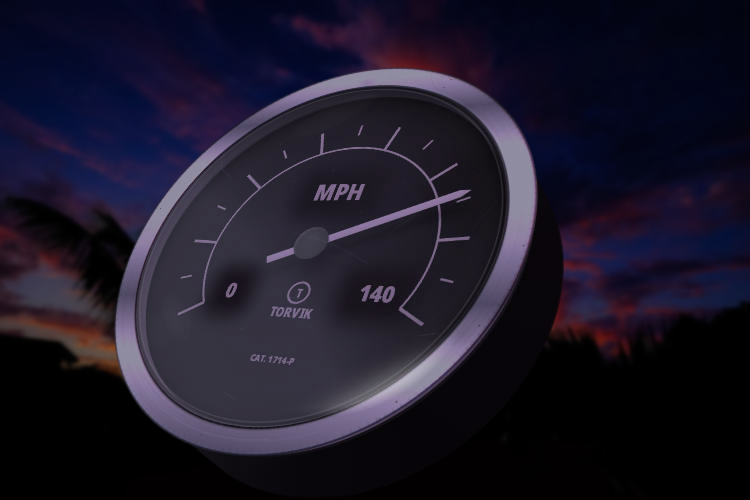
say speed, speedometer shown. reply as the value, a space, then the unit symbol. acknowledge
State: 110 mph
